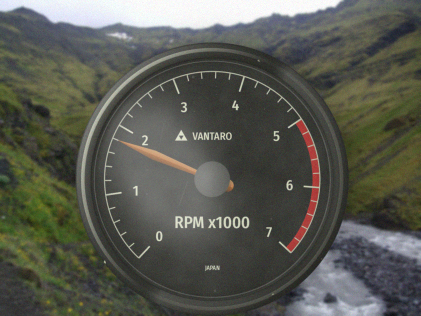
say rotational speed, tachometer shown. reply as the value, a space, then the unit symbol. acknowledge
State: 1800 rpm
